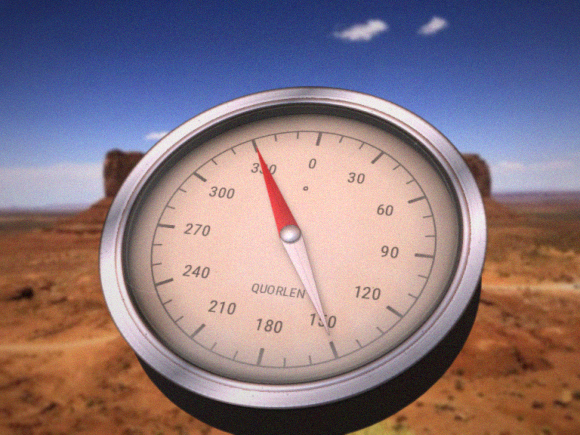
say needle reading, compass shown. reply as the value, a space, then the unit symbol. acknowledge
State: 330 °
